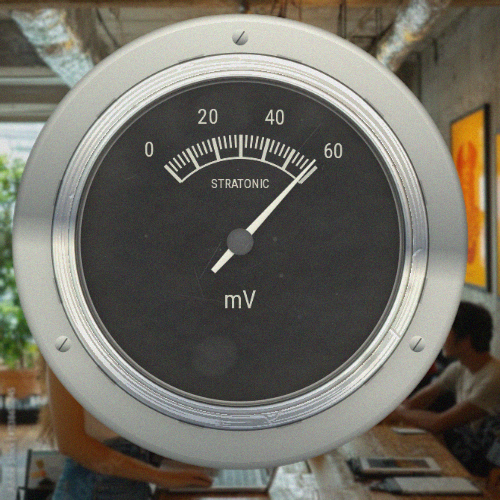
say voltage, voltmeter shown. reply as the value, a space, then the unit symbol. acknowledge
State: 58 mV
